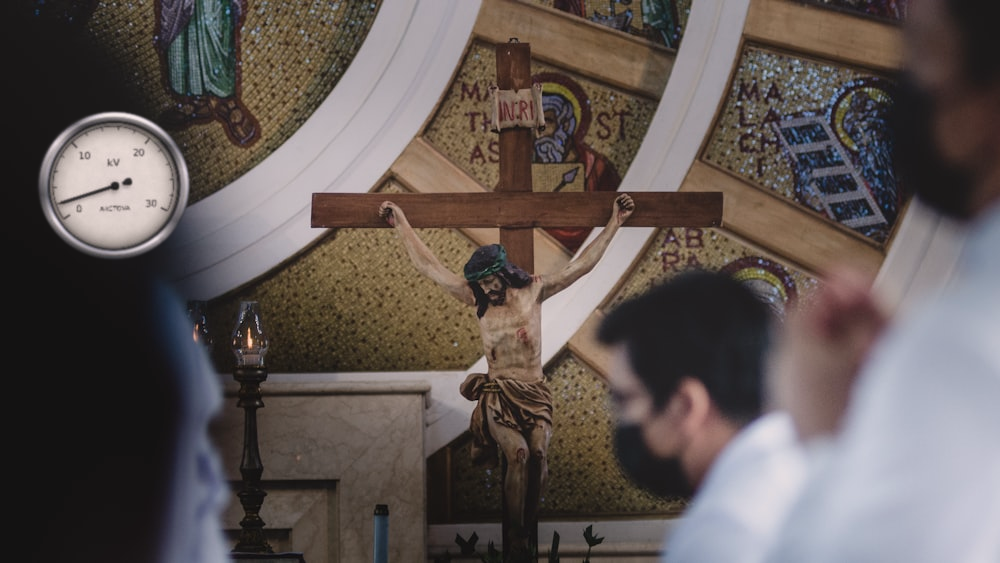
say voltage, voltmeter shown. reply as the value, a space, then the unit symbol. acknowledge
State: 2 kV
